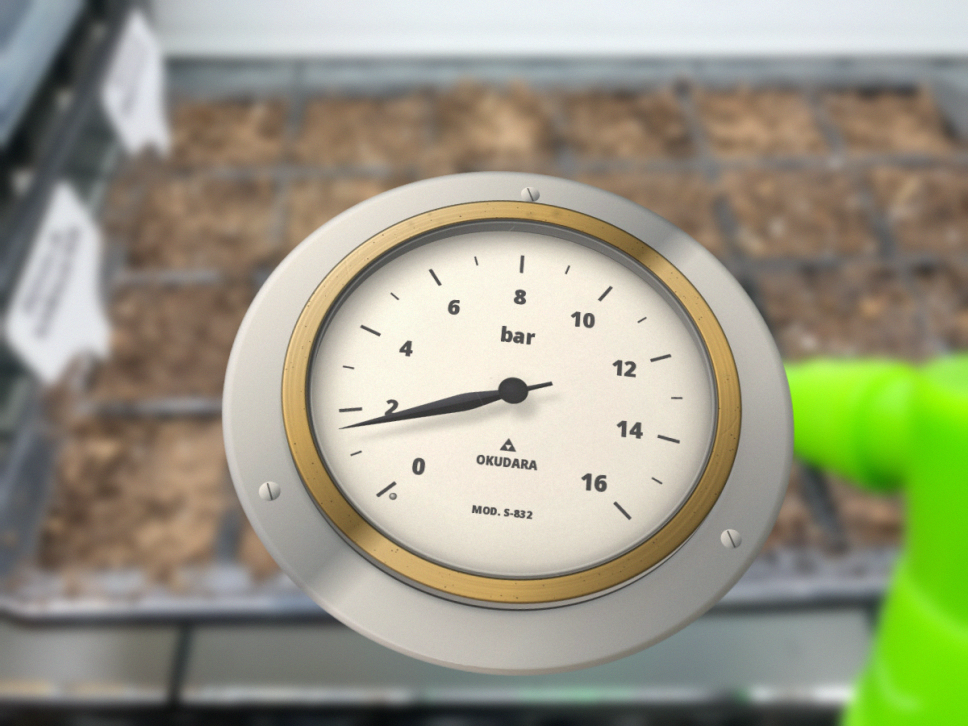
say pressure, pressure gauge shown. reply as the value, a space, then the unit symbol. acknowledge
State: 1.5 bar
